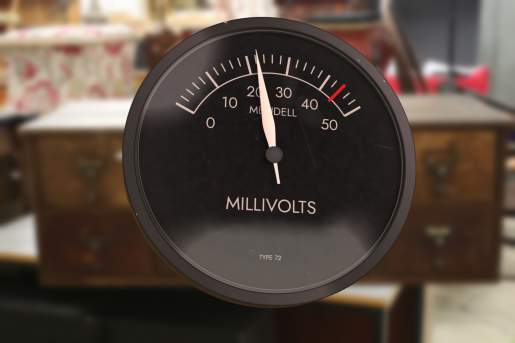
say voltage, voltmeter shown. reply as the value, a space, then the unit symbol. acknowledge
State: 22 mV
